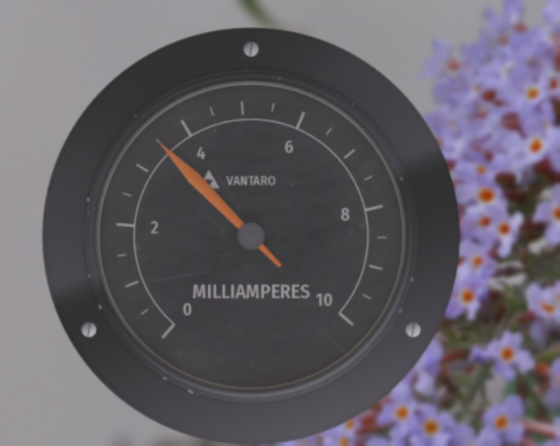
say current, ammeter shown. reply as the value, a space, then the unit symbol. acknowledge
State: 3.5 mA
